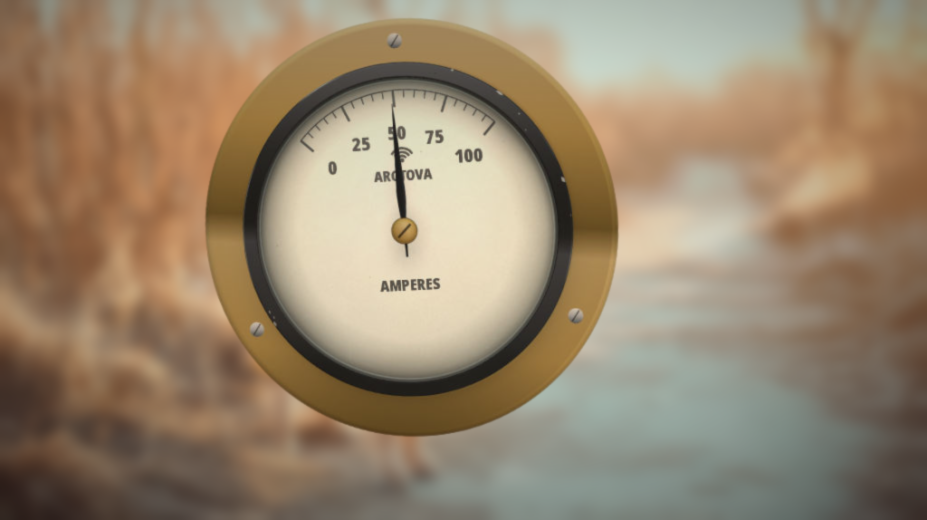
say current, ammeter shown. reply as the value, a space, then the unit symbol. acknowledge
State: 50 A
